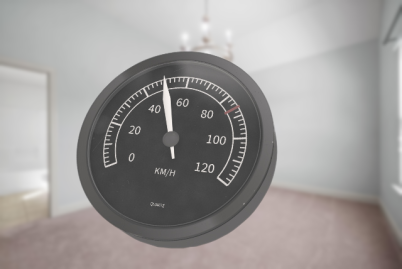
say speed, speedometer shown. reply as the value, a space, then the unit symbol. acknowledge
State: 50 km/h
